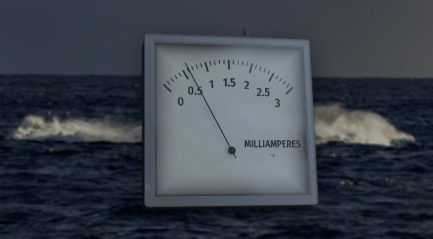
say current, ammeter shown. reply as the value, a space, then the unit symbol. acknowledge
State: 0.6 mA
